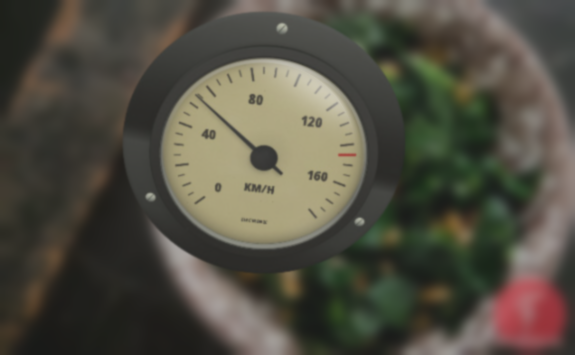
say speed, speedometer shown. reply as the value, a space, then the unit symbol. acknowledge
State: 55 km/h
